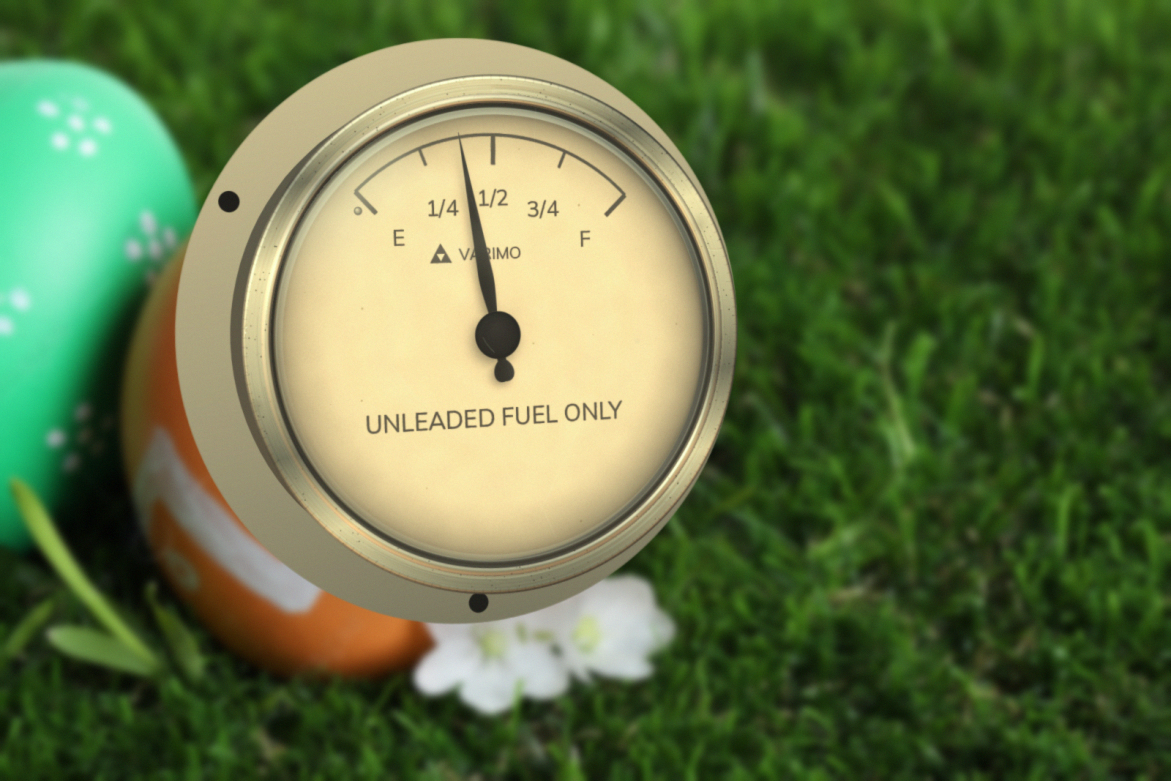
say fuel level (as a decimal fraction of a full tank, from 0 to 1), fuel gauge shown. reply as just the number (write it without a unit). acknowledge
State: 0.375
